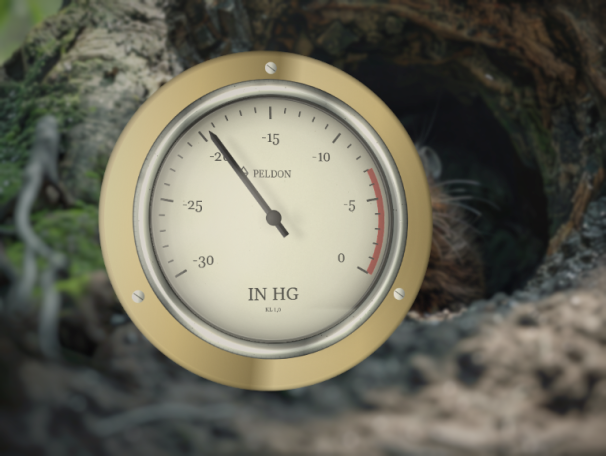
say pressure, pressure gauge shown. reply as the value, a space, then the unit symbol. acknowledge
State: -19.5 inHg
